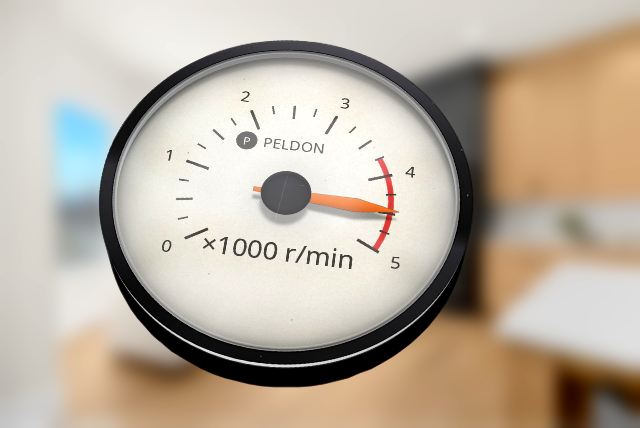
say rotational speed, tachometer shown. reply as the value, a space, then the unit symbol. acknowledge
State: 4500 rpm
